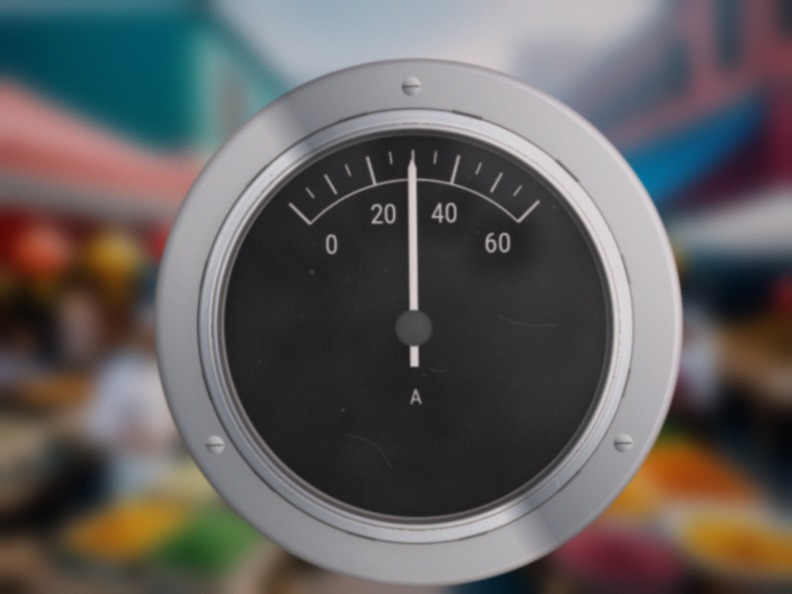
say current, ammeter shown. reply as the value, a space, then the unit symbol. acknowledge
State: 30 A
